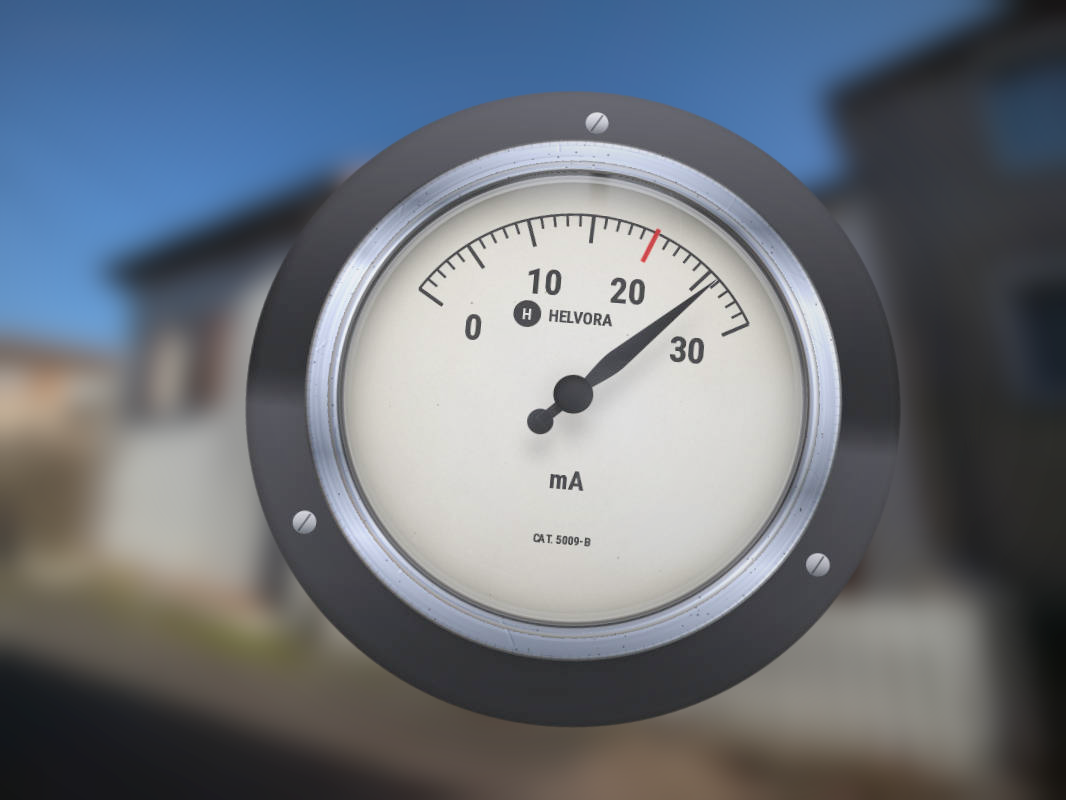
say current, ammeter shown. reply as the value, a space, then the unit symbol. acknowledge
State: 26 mA
